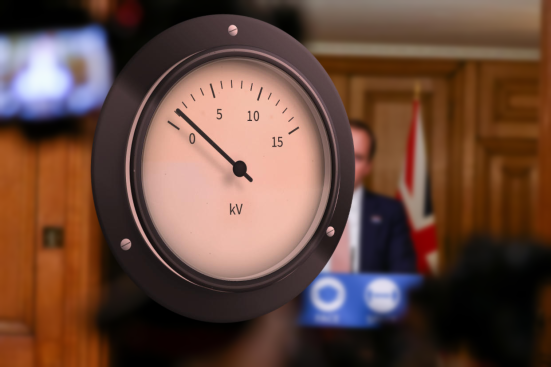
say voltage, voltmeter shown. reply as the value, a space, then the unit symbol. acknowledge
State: 1 kV
